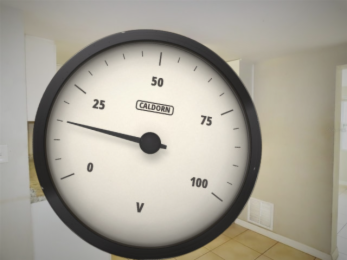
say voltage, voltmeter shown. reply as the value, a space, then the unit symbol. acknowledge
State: 15 V
